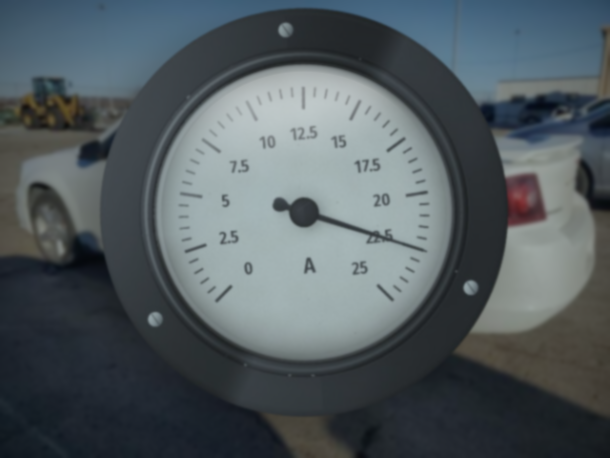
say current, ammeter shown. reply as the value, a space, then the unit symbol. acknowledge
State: 22.5 A
